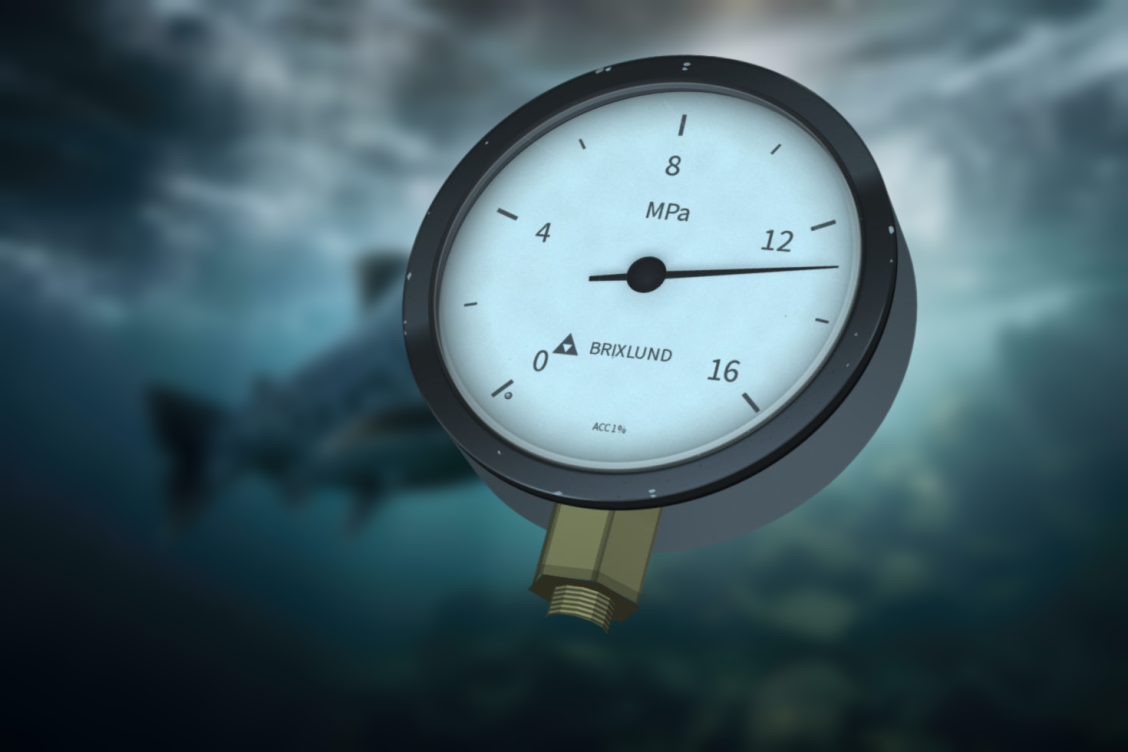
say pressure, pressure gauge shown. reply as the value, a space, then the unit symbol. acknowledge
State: 13 MPa
